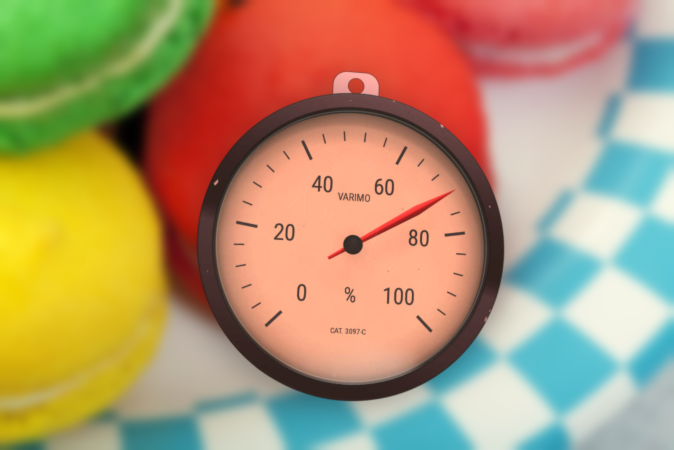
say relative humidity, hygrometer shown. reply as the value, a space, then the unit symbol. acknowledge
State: 72 %
